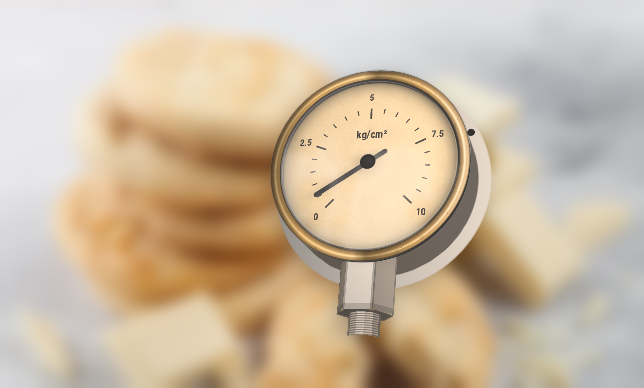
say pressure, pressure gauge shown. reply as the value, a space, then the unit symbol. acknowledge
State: 0.5 kg/cm²
